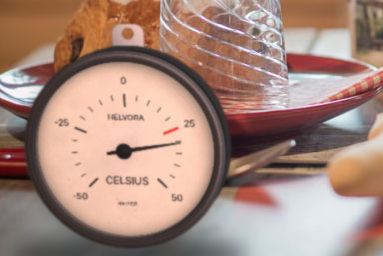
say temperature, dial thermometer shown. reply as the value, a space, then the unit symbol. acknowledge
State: 30 °C
